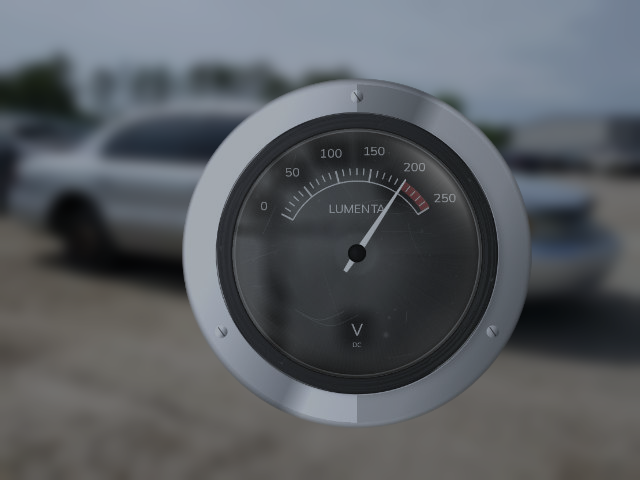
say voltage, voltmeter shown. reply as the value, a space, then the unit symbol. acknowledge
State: 200 V
